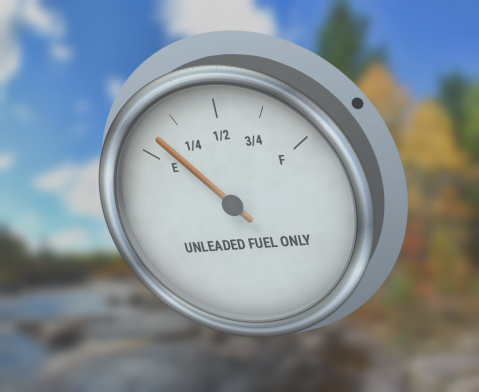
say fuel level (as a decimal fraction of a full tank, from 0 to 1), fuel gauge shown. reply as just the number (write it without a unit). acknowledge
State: 0.125
